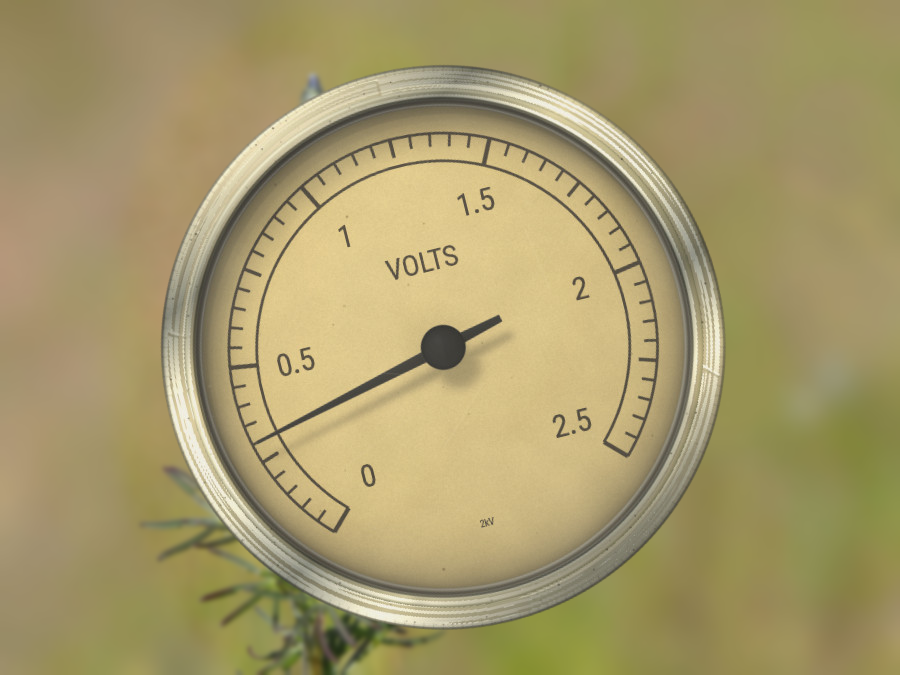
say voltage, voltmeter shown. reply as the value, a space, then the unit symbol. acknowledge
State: 0.3 V
